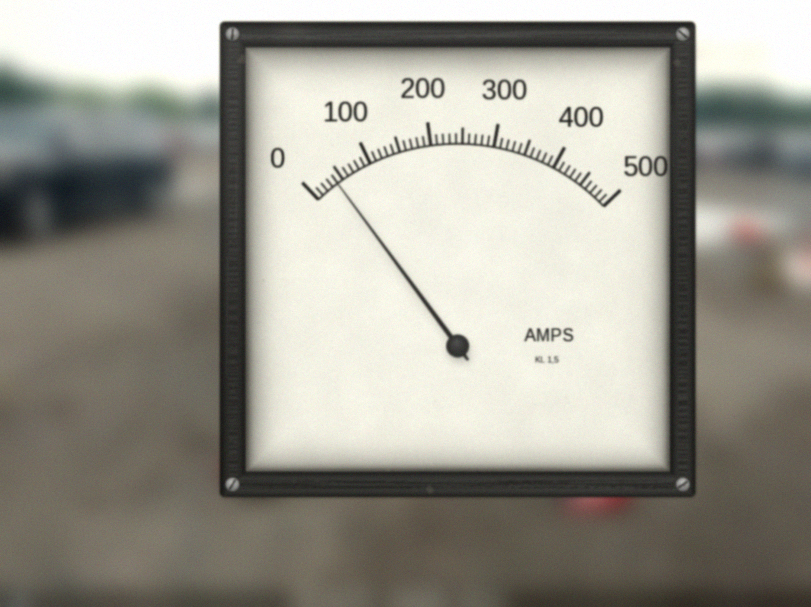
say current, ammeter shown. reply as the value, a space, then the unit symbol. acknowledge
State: 40 A
